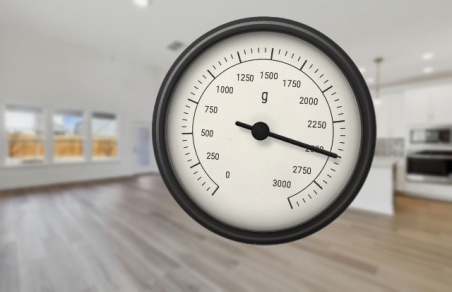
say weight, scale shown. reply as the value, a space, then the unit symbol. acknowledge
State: 2500 g
